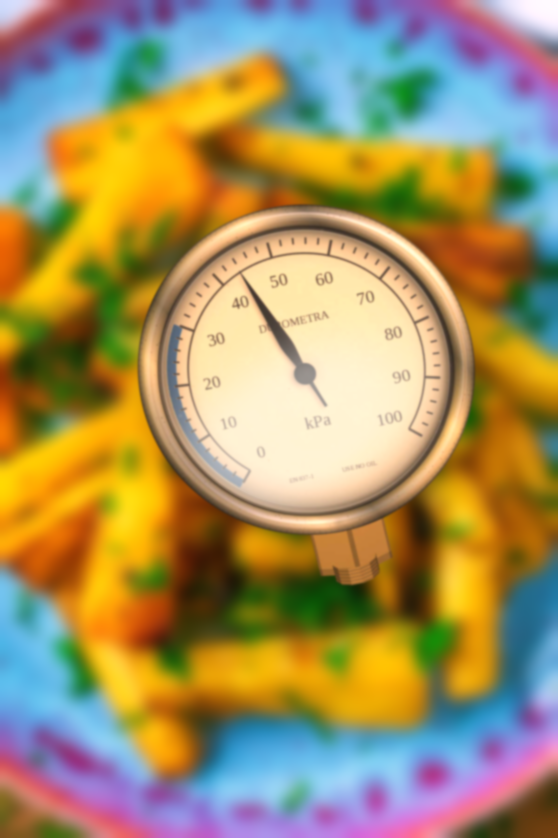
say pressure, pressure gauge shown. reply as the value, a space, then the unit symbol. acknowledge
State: 44 kPa
